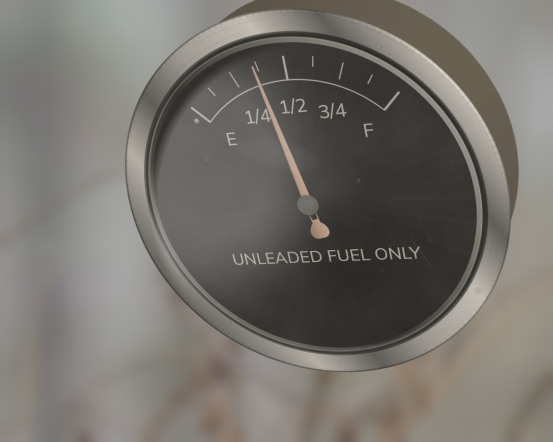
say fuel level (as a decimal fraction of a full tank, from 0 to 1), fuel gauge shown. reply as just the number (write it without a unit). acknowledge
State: 0.375
